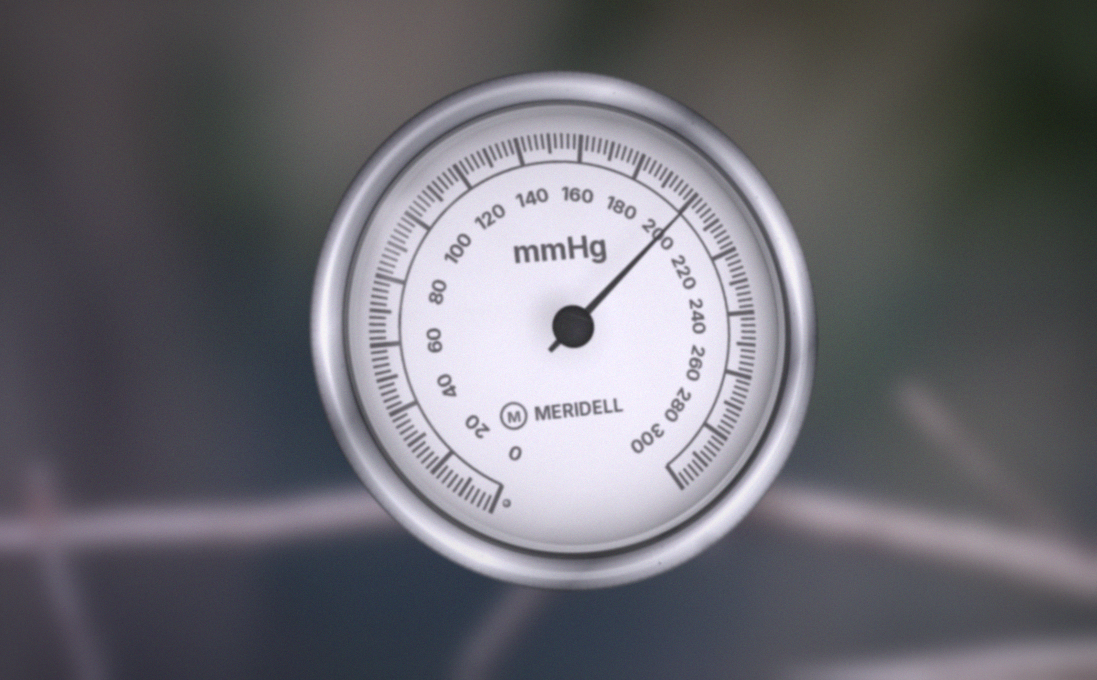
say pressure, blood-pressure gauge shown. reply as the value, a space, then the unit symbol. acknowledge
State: 200 mmHg
